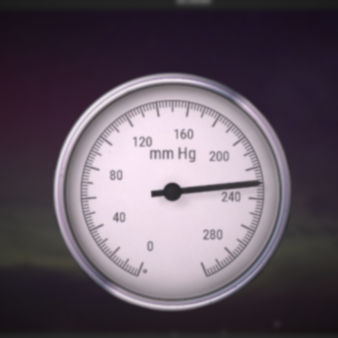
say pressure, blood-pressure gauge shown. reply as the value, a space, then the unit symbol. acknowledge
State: 230 mmHg
